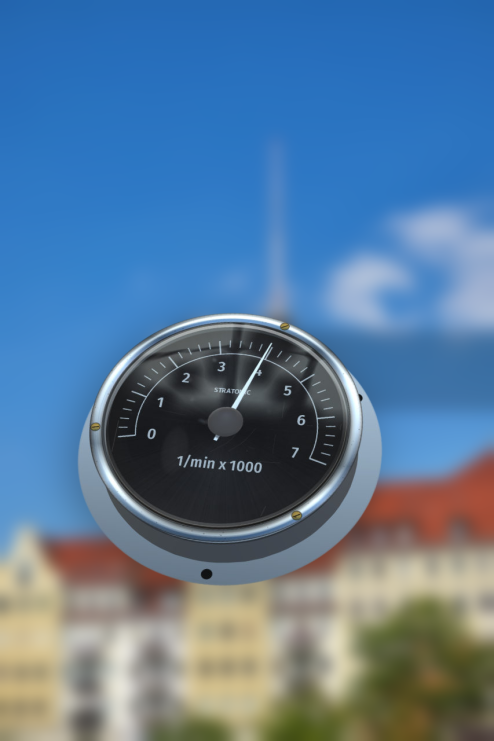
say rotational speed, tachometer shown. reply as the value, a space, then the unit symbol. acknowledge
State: 4000 rpm
